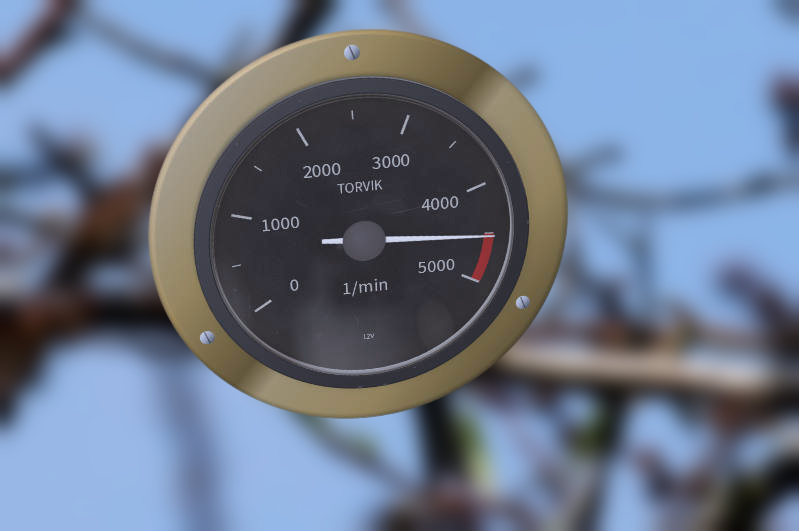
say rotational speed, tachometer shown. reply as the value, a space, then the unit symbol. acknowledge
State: 4500 rpm
